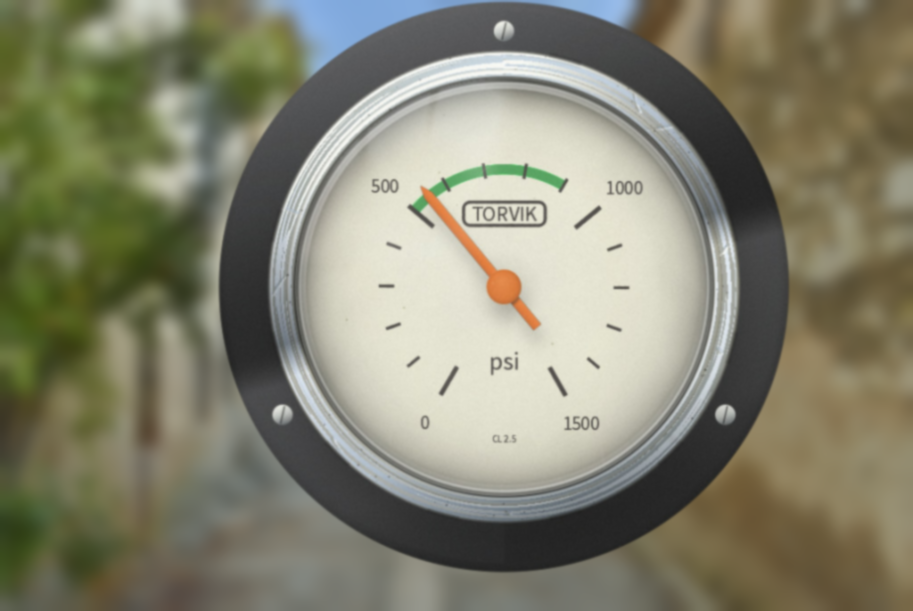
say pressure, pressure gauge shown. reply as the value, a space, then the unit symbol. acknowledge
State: 550 psi
